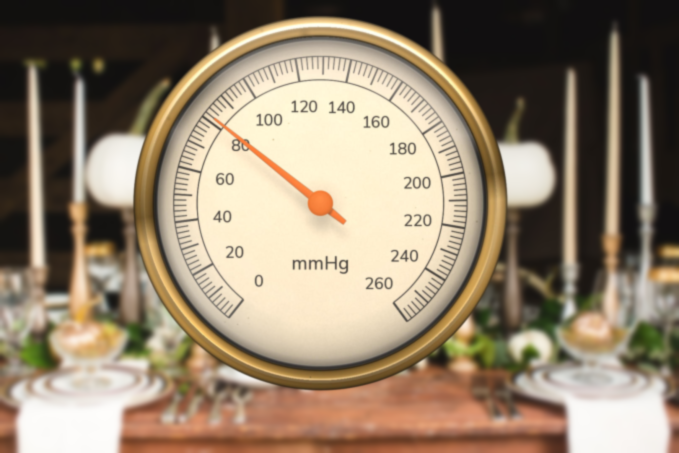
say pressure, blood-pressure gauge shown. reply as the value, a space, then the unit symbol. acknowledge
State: 82 mmHg
